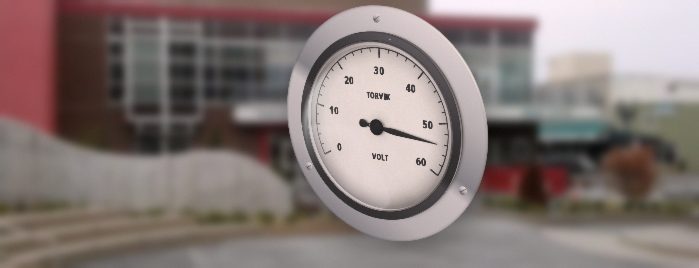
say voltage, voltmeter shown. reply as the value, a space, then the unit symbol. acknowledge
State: 54 V
